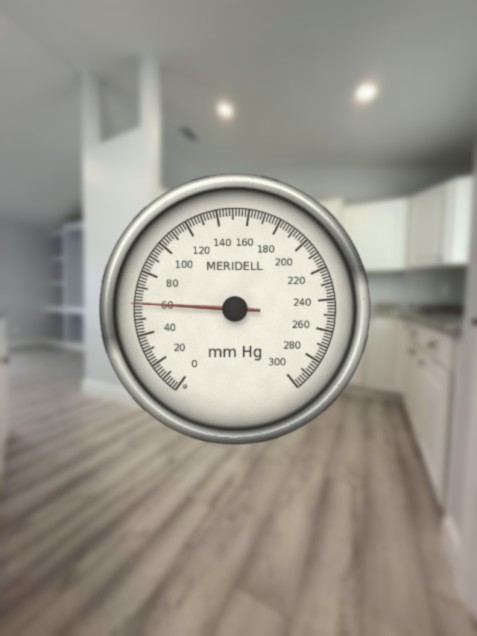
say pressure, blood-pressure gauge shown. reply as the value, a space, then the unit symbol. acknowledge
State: 60 mmHg
